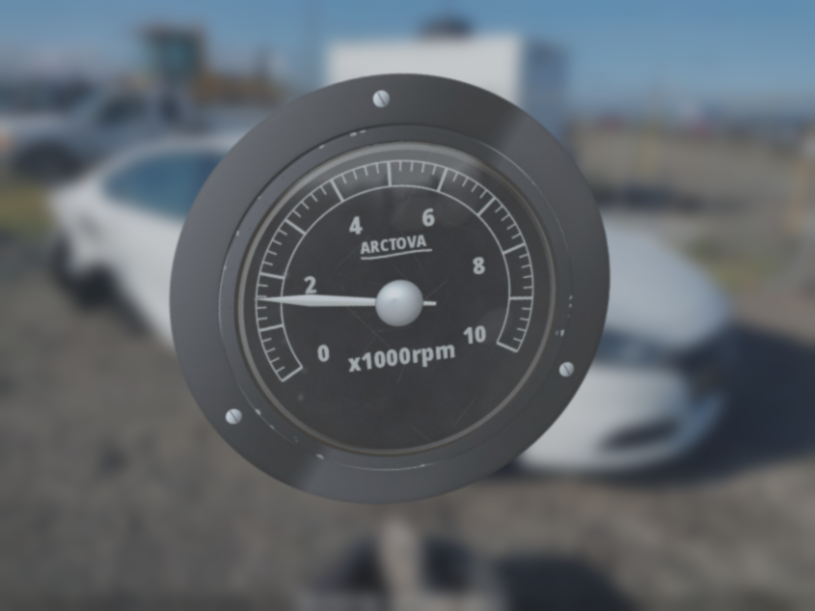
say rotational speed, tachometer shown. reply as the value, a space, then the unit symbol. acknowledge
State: 1600 rpm
